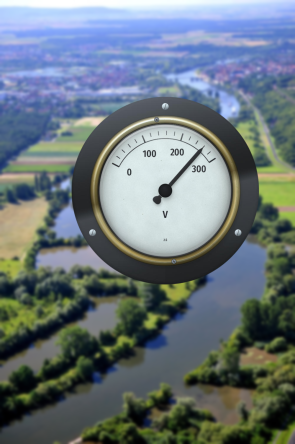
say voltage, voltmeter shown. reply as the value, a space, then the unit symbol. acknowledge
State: 260 V
